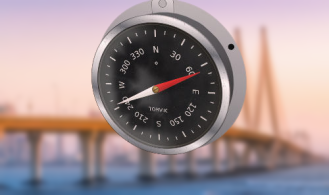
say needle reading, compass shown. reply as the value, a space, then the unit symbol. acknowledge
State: 65 °
